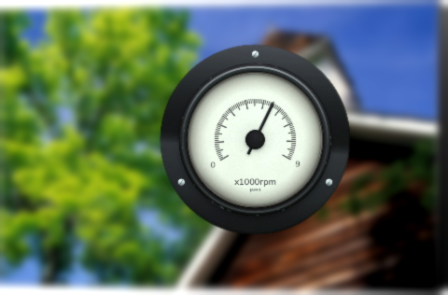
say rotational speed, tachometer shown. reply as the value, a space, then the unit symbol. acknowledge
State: 5500 rpm
